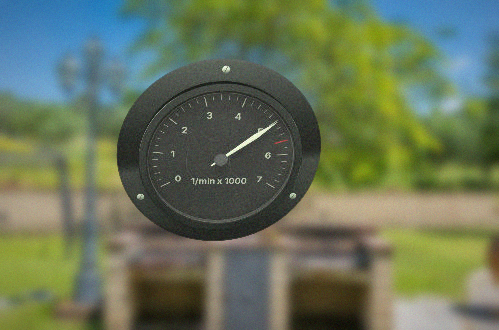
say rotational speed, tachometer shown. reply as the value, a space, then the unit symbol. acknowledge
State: 5000 rpm
